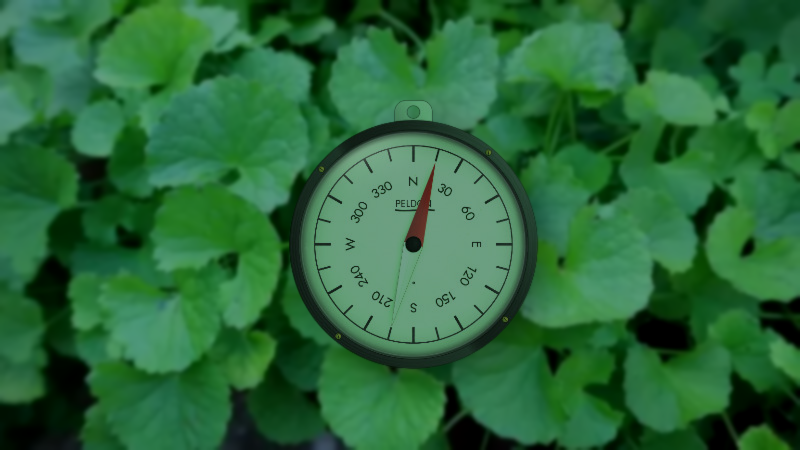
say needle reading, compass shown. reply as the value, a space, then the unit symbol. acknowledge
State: 15 °
